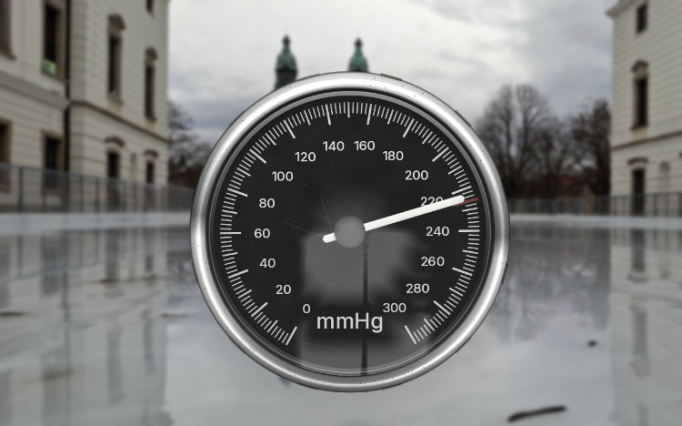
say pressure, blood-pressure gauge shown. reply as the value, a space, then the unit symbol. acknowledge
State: 224 mmHg
